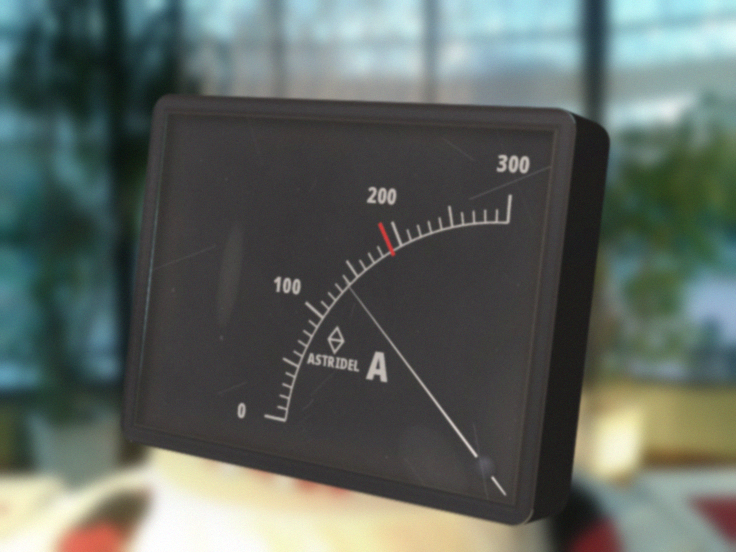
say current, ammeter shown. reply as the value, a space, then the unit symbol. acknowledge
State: 140 A
